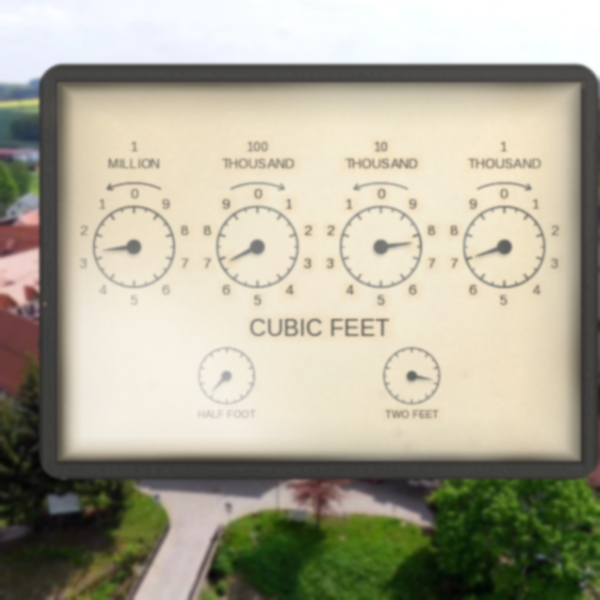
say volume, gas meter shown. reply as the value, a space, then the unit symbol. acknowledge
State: 267700 ft³
